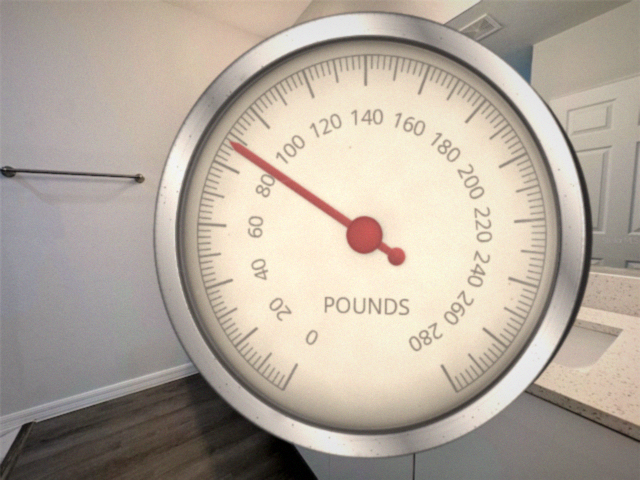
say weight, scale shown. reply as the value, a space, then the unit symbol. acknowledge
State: 88 lb
